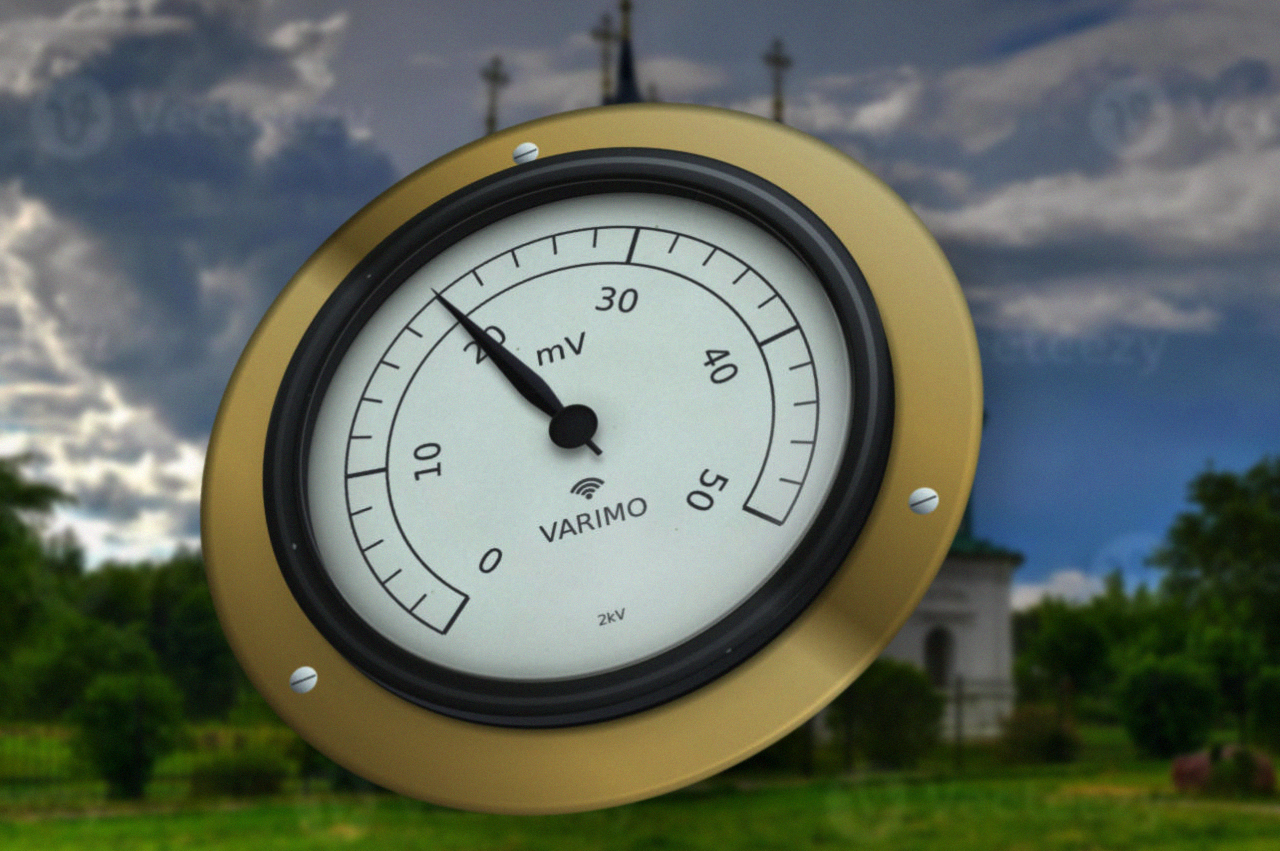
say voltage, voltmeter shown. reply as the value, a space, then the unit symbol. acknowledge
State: 20 mV
